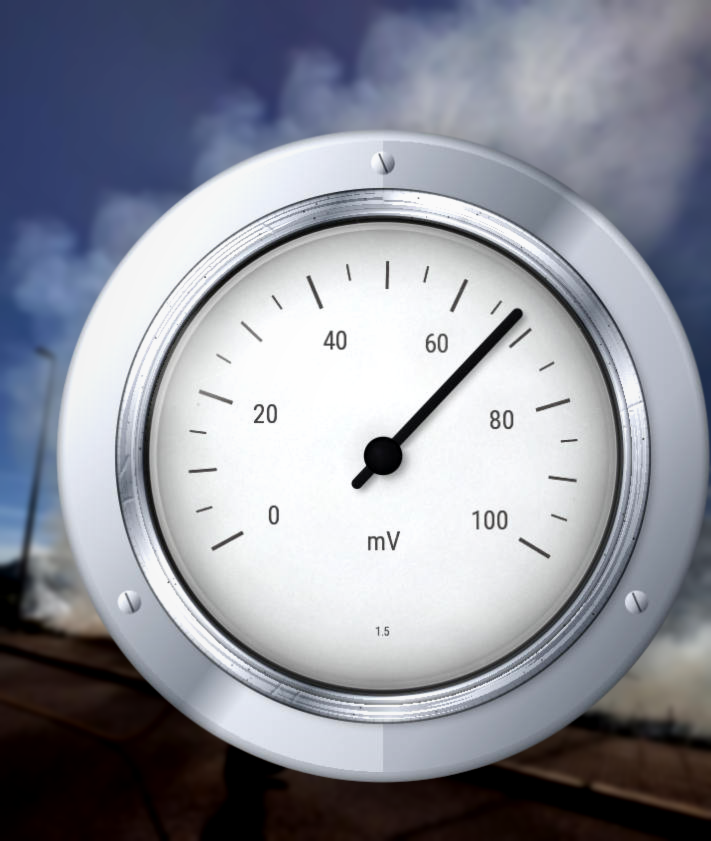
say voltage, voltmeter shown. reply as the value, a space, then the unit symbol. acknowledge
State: 67.5 mV
